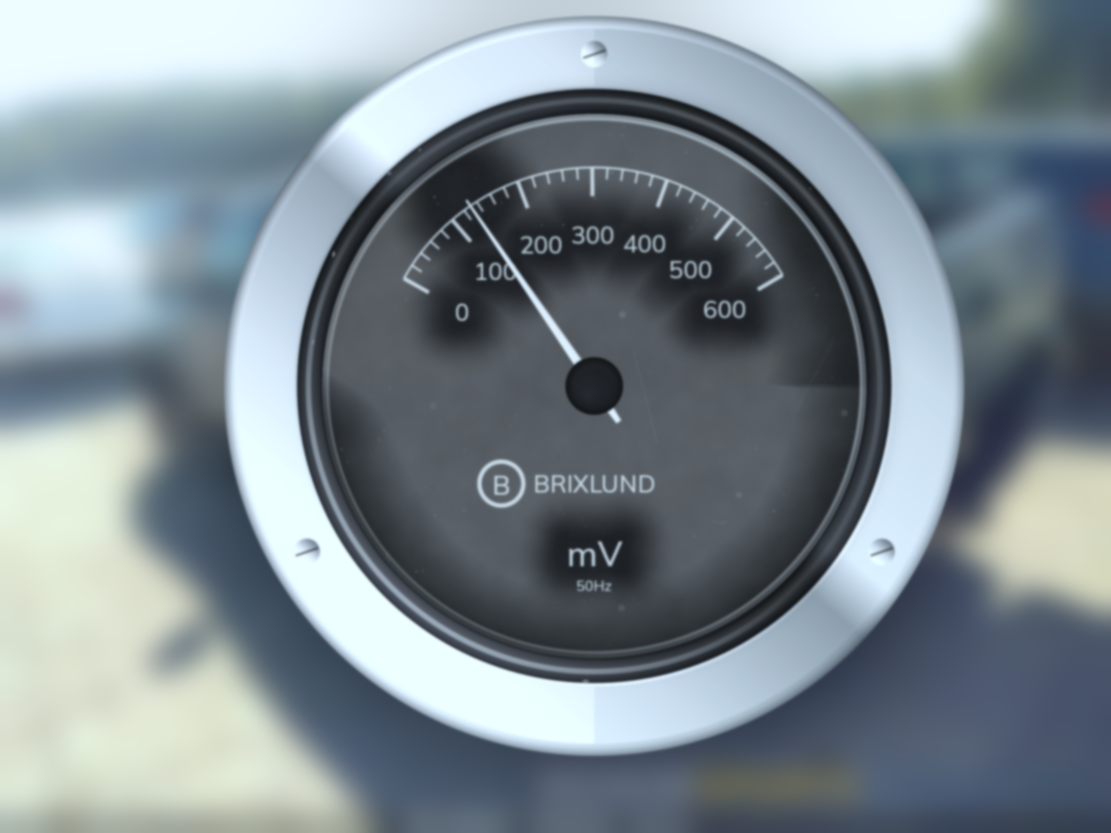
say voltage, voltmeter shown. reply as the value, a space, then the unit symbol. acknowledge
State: 130 mV
